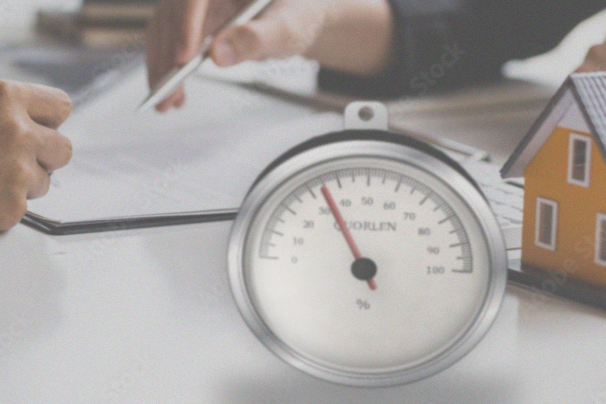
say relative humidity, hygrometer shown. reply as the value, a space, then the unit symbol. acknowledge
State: 35 %
